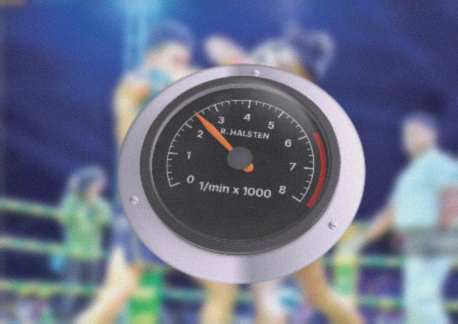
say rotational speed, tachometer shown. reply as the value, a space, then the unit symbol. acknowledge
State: 2400 rpm
